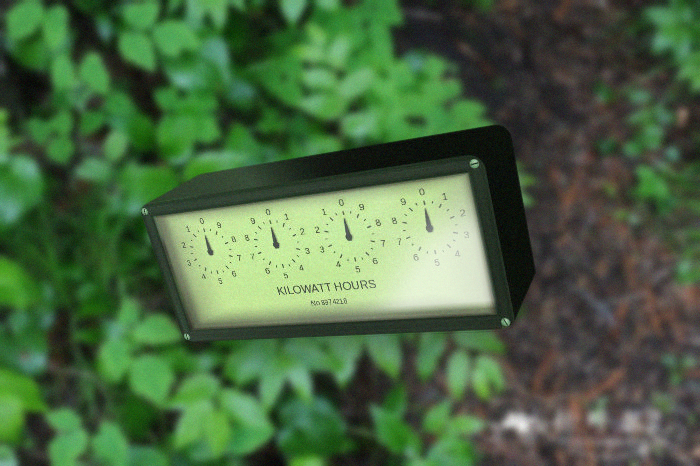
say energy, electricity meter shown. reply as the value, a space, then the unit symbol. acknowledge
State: 0 kWh
